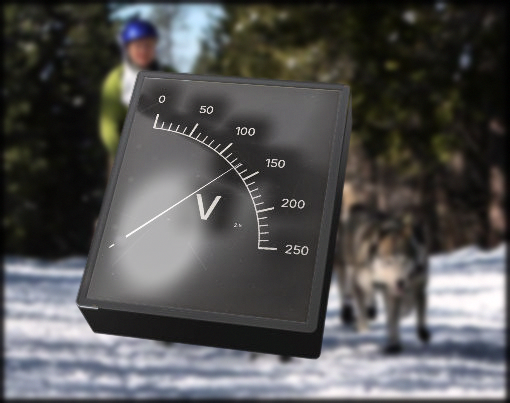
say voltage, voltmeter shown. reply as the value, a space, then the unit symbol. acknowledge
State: 130 V
